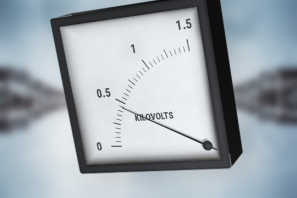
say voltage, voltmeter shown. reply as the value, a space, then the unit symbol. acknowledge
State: 0.45 kV
